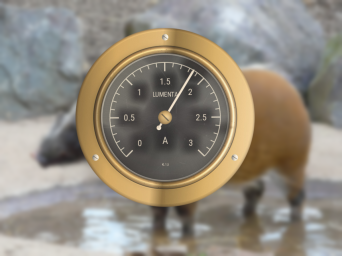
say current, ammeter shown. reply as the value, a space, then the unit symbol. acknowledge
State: 1.85 A
